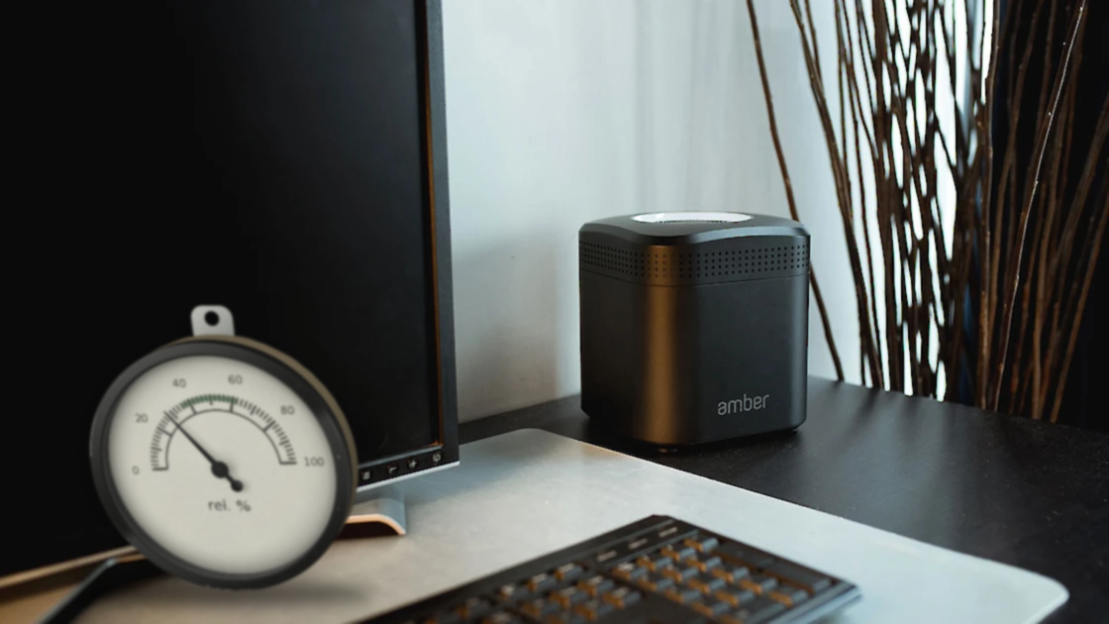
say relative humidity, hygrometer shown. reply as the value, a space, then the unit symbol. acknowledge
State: 30 %
